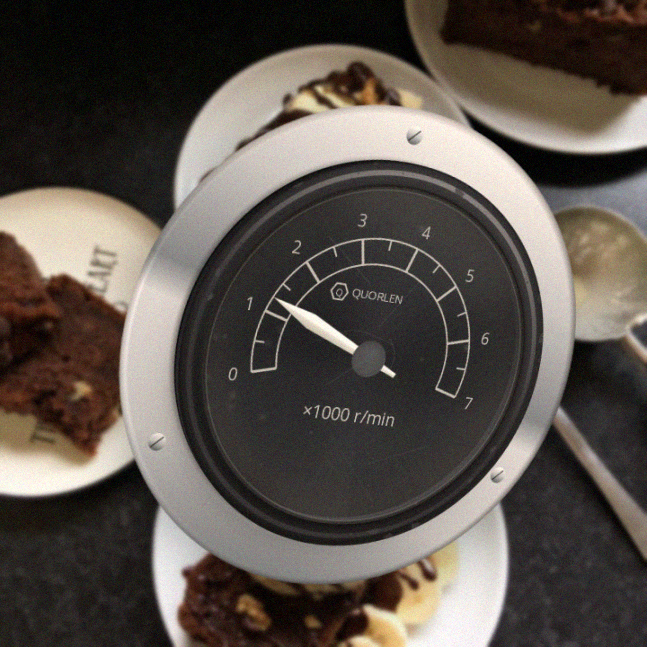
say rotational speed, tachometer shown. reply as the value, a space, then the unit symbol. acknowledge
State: 1250 rpm
